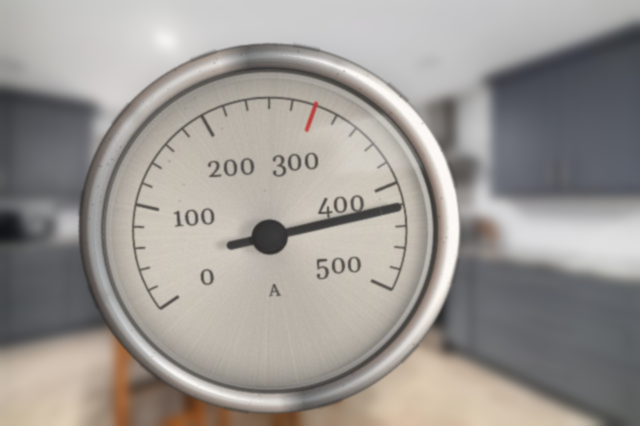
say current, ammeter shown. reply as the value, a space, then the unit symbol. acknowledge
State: 420 A
